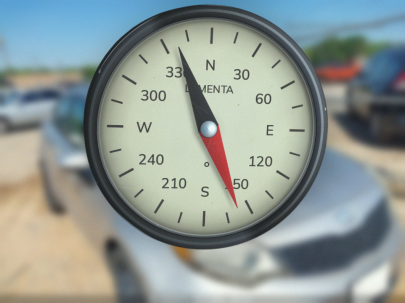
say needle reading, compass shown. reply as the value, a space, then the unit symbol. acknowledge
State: 157.5 °
